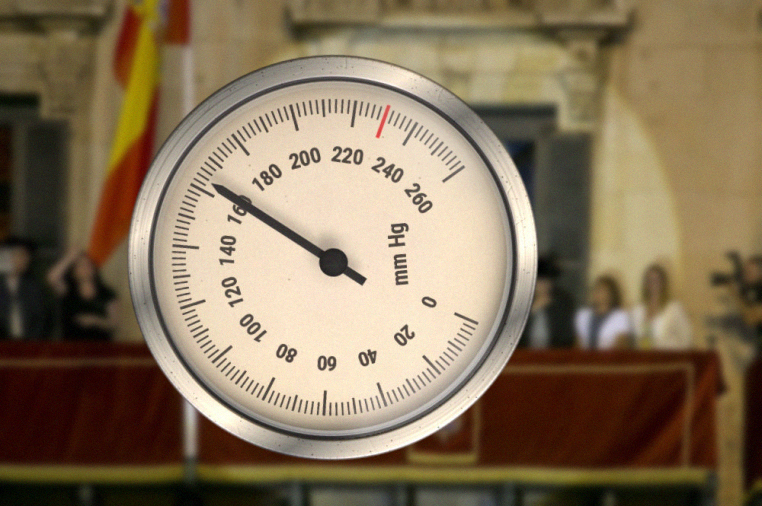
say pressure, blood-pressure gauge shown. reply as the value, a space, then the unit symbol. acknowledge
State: 164 mmHg
